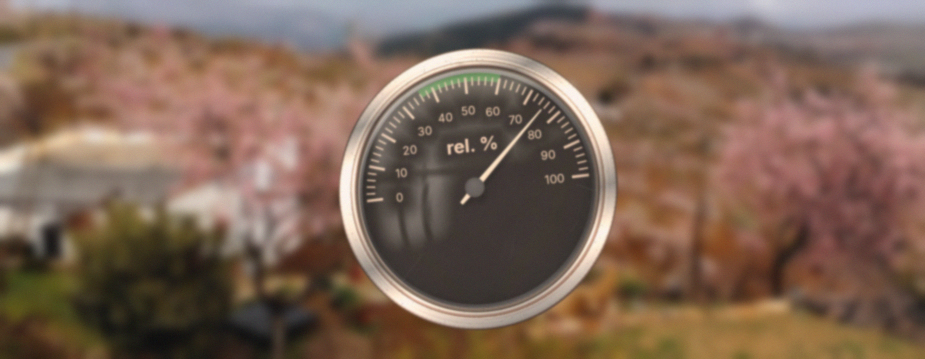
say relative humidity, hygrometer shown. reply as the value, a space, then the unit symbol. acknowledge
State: 76 %
